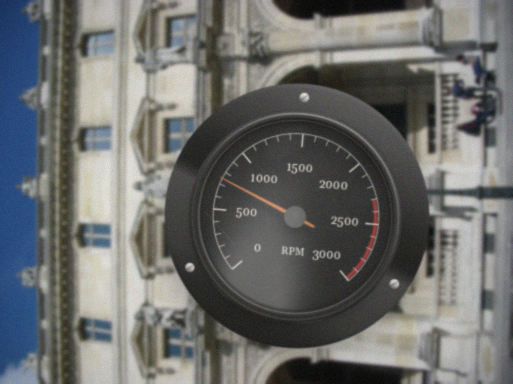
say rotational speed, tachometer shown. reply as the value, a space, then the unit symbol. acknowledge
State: 750 rpm
